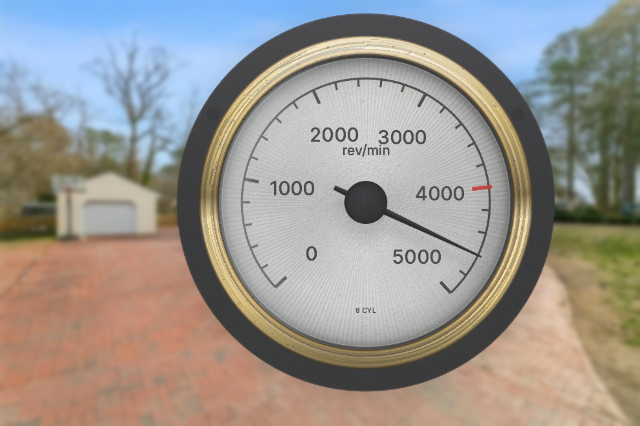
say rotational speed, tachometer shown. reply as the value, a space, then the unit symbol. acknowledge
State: 4600 rpm
